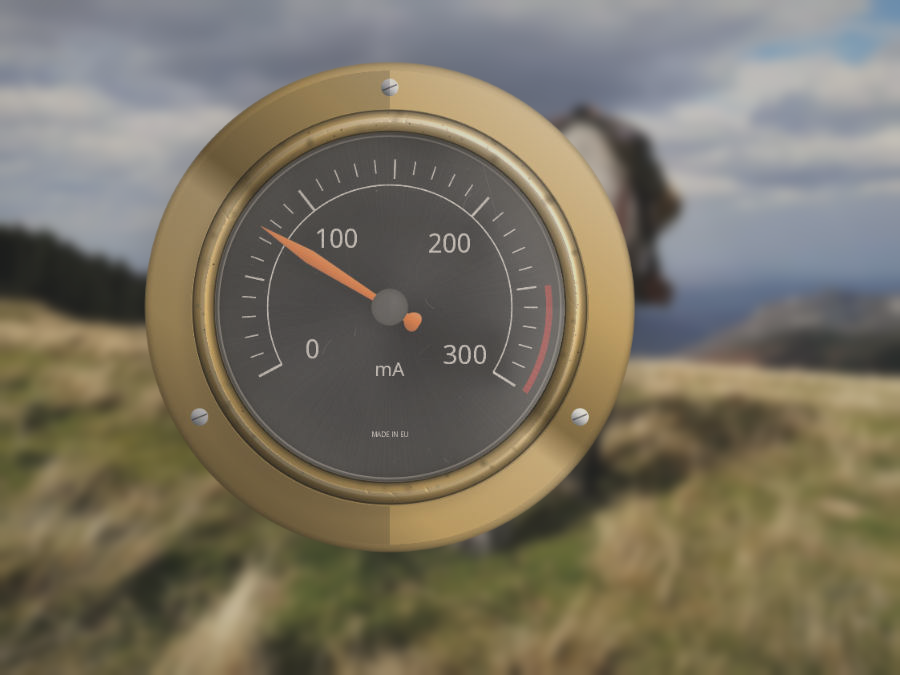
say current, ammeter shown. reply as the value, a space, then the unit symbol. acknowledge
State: 75 mA
